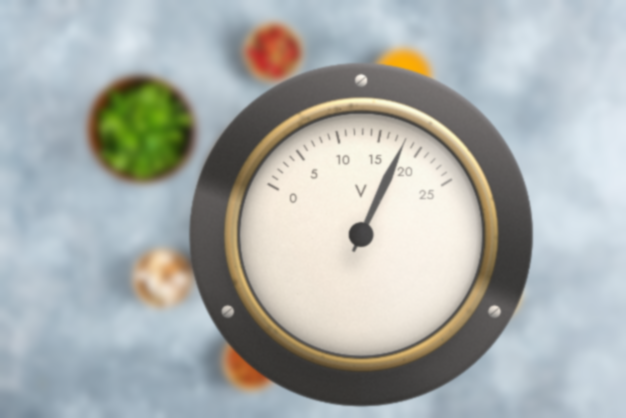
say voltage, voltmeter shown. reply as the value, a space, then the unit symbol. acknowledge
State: 18 V
